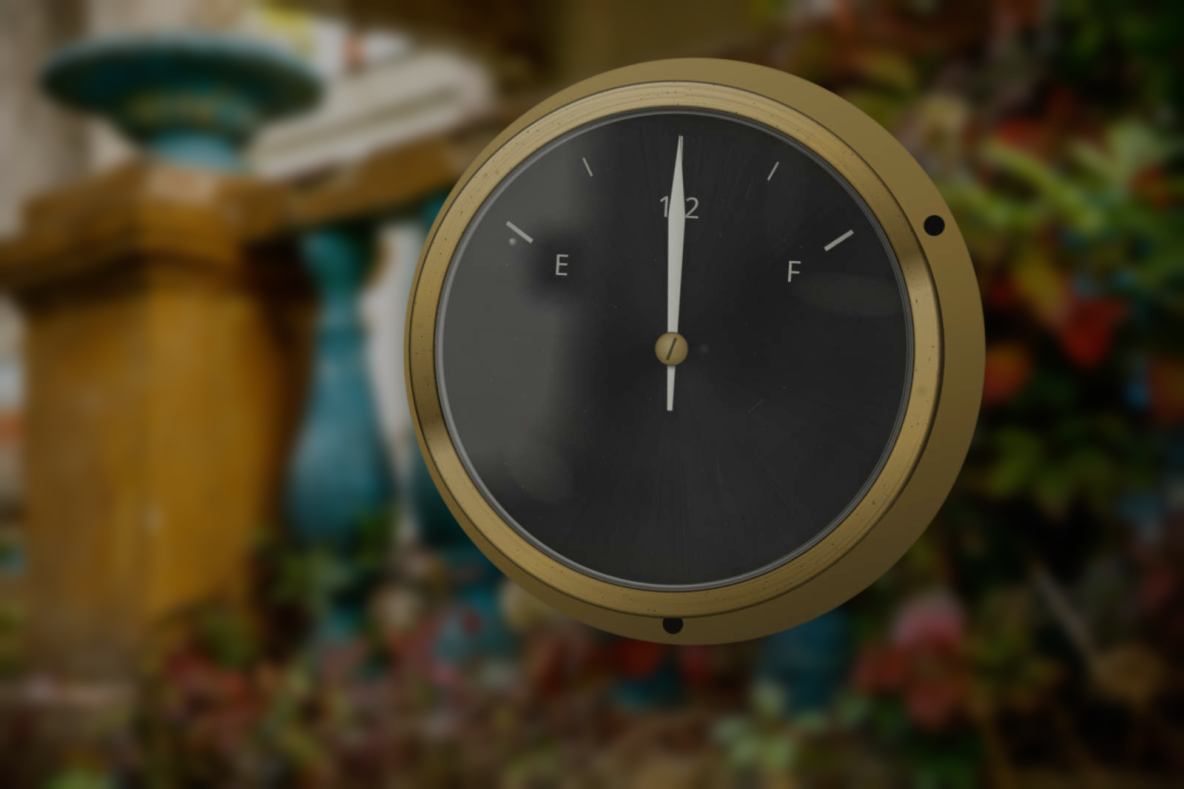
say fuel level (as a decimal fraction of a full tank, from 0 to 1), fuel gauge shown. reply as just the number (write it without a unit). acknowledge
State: 0.5
